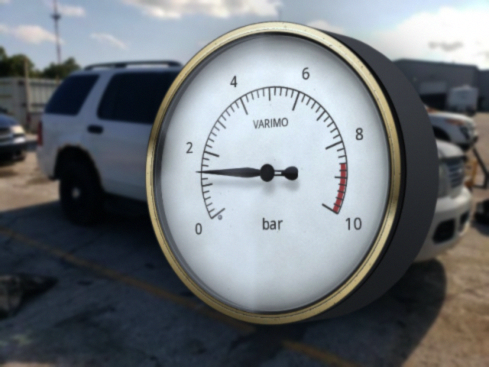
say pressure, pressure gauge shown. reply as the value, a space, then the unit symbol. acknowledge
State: 1.4 bar
